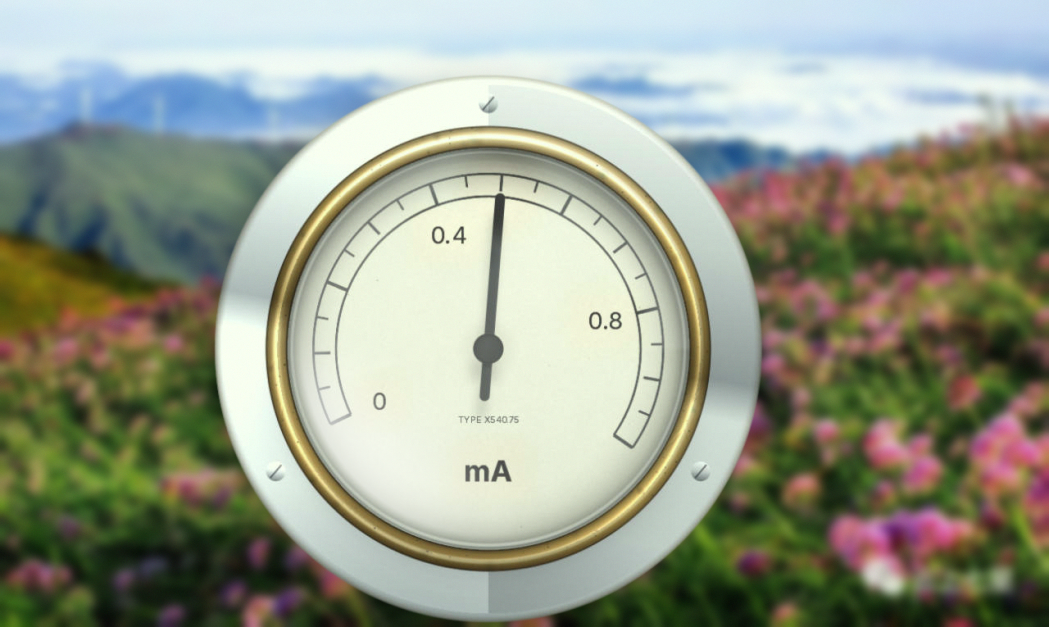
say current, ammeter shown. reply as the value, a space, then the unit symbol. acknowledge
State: 0.5 mA
